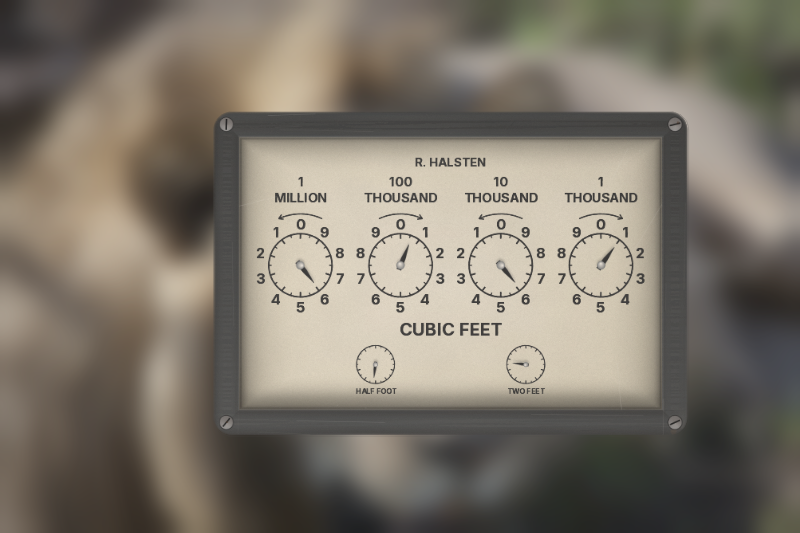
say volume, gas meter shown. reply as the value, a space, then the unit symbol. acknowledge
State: 606100 ft³
